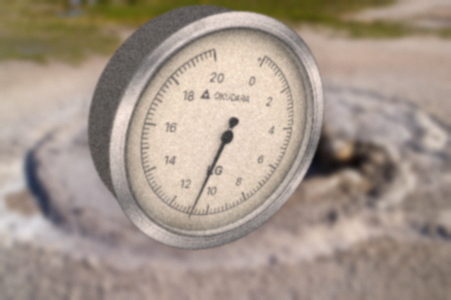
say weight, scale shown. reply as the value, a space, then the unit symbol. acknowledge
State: 11 kg
